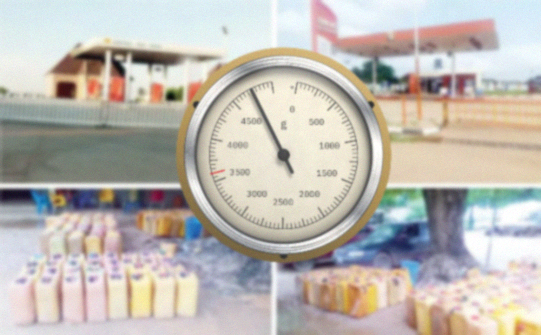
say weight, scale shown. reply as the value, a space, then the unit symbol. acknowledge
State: 4750 g
